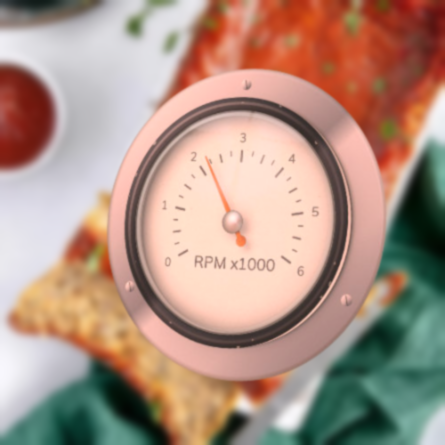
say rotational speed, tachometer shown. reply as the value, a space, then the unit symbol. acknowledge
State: 2250 rpm
